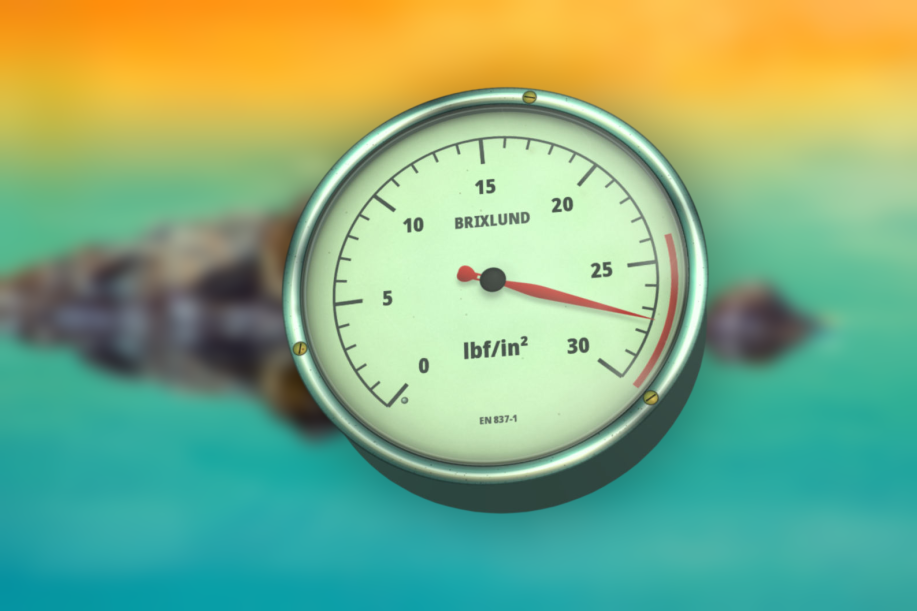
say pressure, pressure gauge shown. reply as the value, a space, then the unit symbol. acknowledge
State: 27.5 psi
